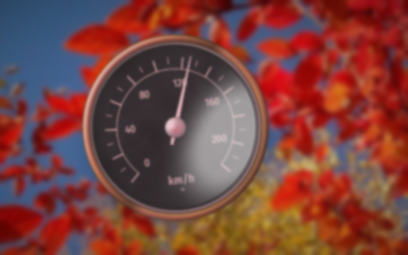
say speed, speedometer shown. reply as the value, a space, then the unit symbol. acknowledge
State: 125 km/h
